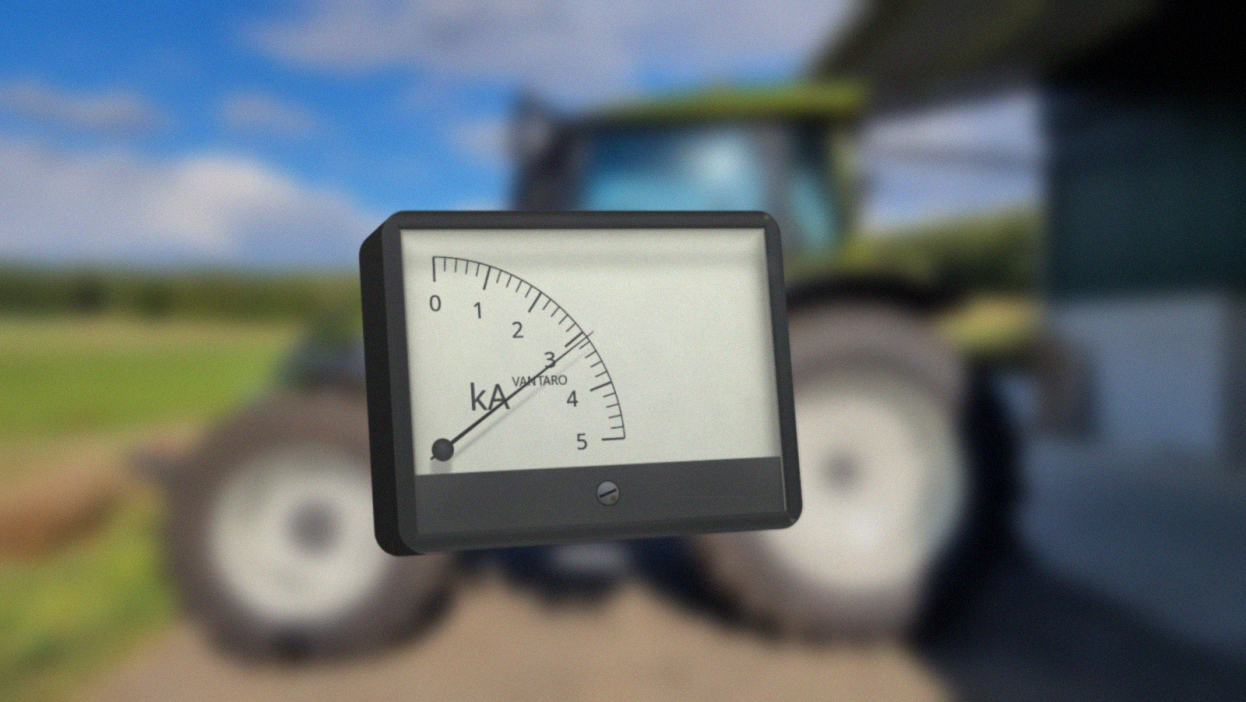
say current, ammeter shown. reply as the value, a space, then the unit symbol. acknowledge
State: 3.1 kA
